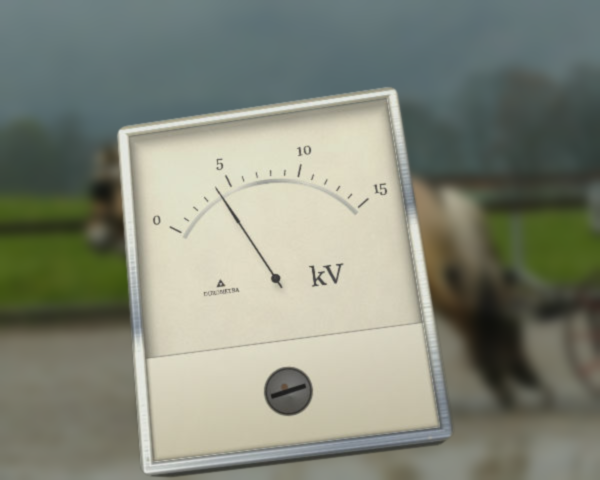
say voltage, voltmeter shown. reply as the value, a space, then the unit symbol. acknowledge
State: 4 kV
